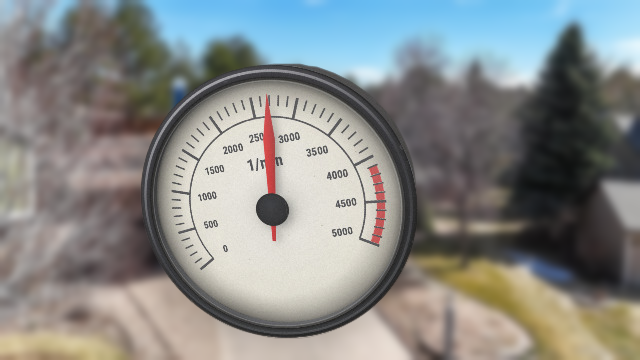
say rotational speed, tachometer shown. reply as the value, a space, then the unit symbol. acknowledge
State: 2700 rpm
